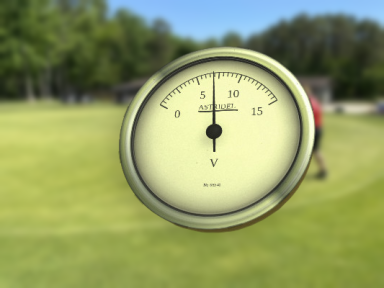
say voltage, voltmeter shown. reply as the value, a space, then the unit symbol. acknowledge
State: 7 V
